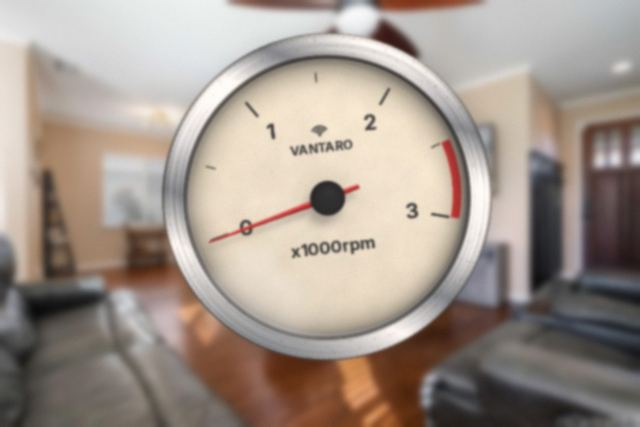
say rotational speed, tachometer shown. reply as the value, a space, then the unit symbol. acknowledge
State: 0 rpm
